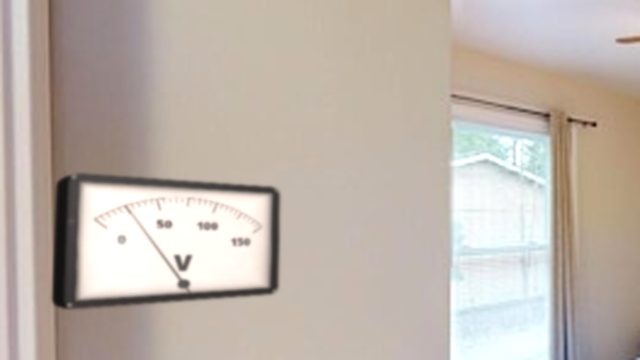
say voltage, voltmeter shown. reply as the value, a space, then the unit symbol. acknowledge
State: 25 V
